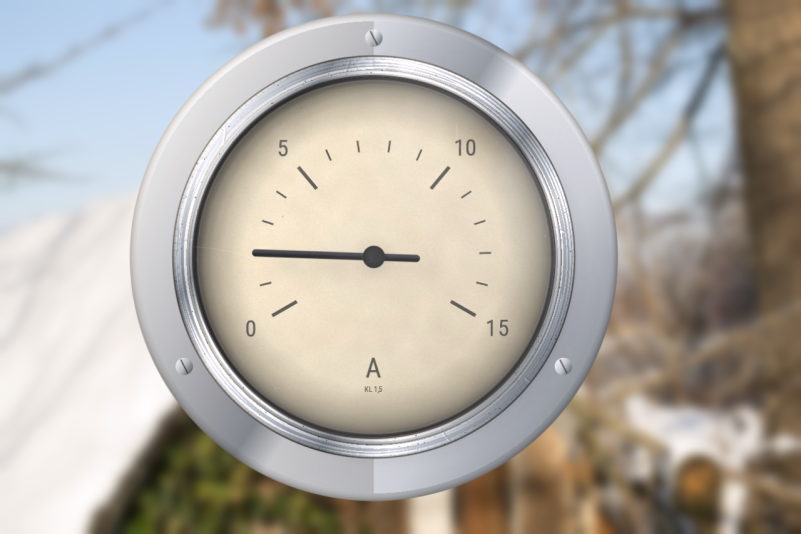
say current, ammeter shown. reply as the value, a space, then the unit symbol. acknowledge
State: 2 A
